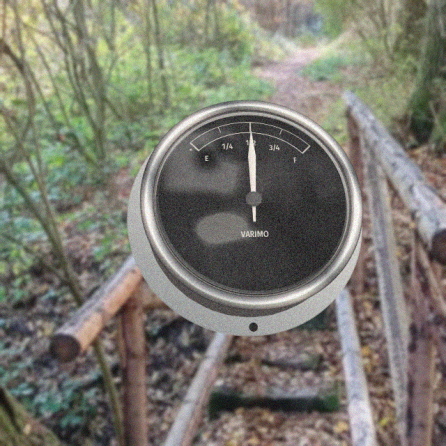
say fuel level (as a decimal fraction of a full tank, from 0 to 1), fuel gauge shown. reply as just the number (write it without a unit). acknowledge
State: 0.5
